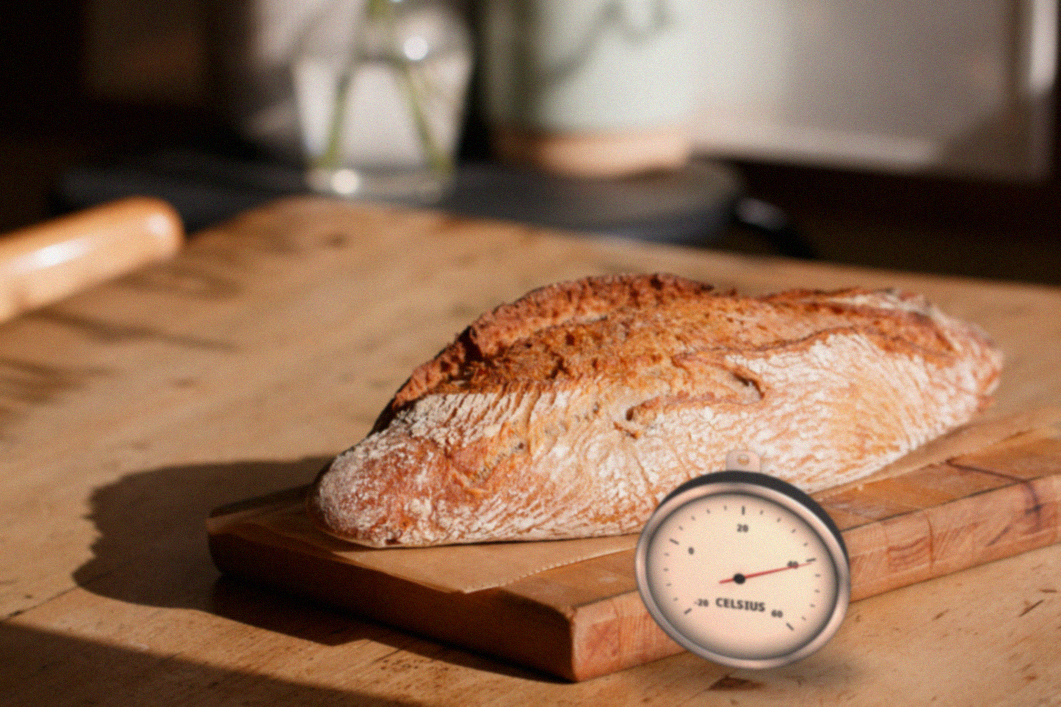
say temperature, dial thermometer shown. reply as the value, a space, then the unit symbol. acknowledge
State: 40 °C
